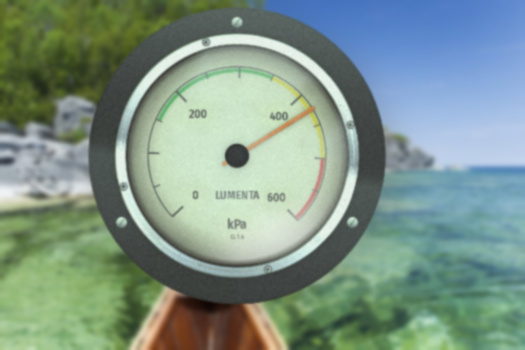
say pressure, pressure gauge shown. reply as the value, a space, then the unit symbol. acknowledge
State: 425 kPa
